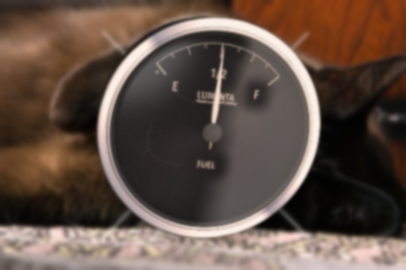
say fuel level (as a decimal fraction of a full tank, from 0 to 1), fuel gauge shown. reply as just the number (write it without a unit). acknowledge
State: 0.5
